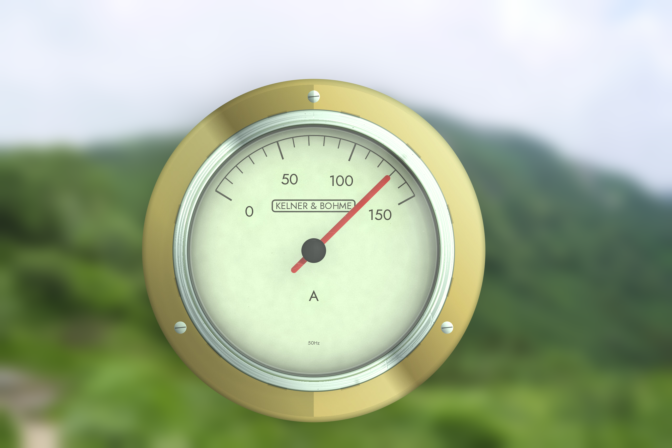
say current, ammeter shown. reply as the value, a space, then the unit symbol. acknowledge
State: 130 A
